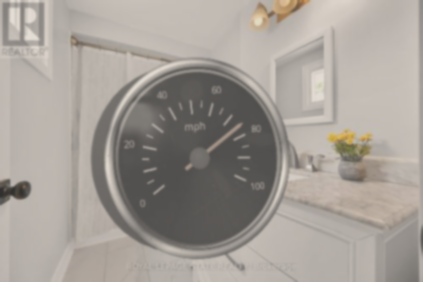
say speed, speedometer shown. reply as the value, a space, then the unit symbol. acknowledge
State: 75 mph
